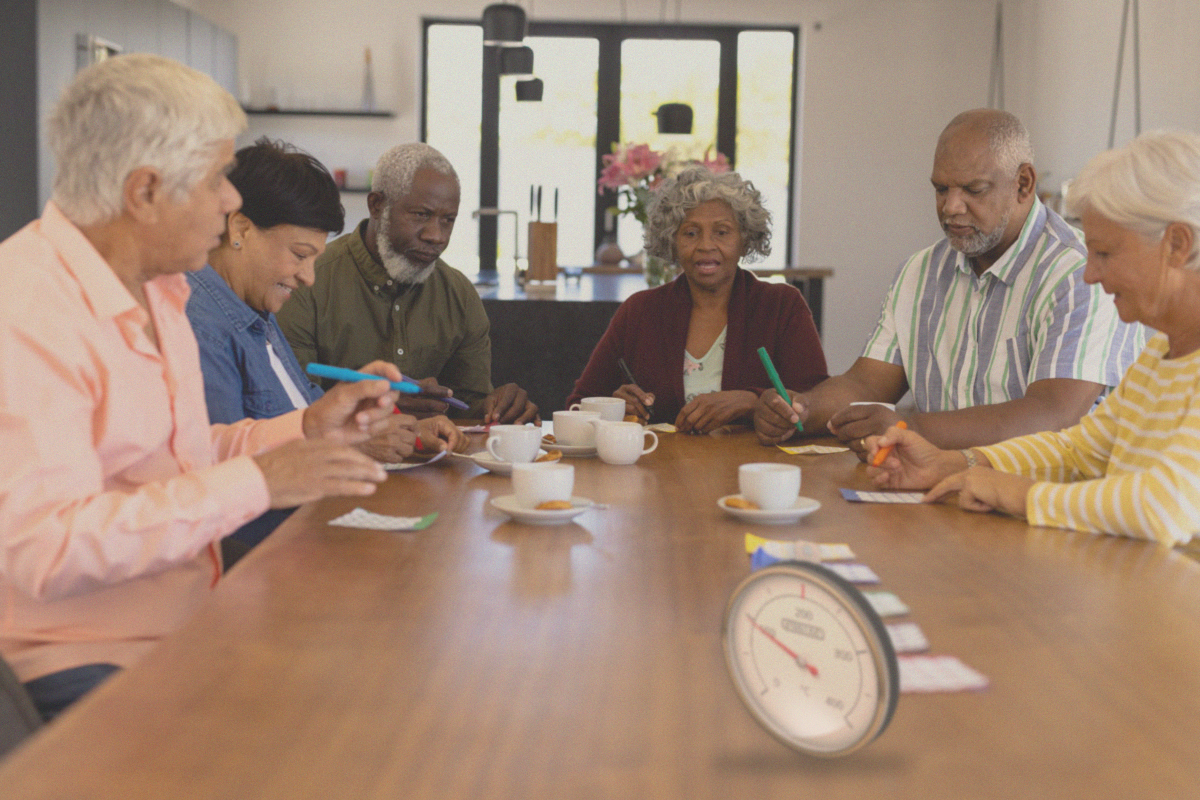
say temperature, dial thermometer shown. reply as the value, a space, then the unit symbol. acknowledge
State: 100 °C
